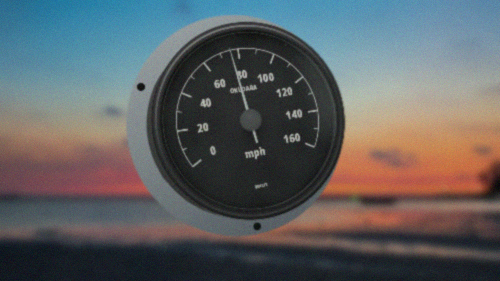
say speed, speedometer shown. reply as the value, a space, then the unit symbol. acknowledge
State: 75 mph
